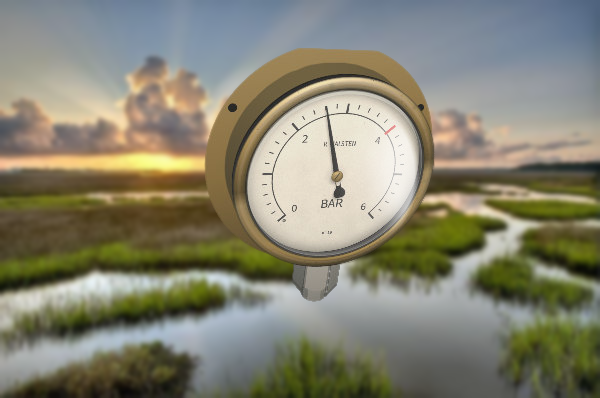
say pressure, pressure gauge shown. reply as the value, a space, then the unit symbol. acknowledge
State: 2.6 bar
